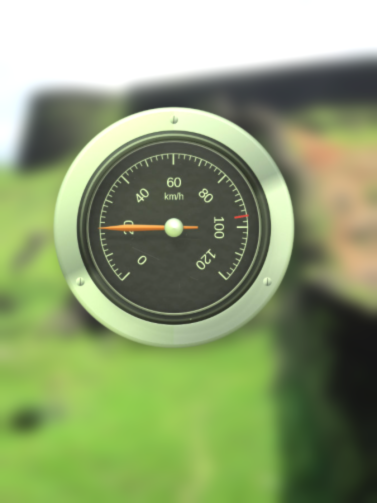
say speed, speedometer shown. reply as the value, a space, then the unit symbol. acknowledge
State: 20 km/h
